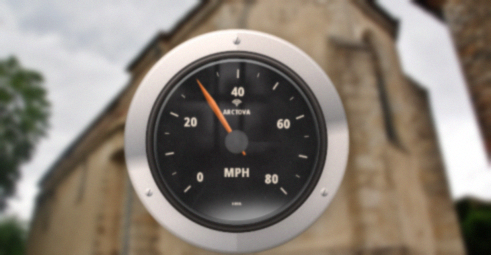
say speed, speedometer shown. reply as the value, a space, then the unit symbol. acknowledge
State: 30 mph
